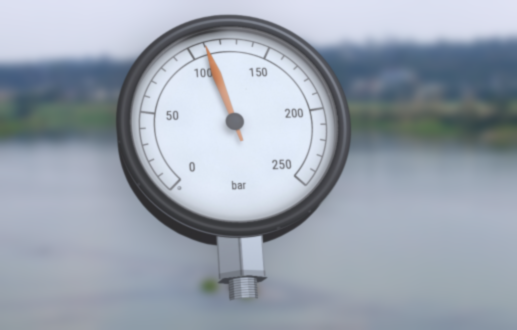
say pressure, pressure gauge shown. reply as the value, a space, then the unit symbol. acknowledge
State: 110 bar
